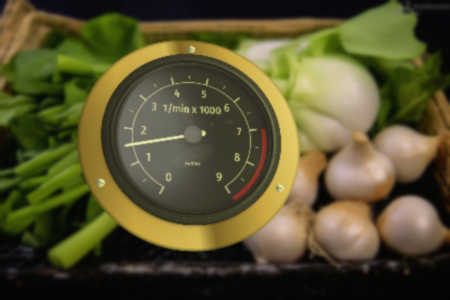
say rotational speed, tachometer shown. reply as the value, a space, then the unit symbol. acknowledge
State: 1500 rpm
